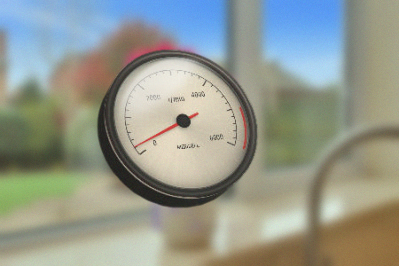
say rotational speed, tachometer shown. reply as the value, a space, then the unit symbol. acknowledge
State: 200 rpm
